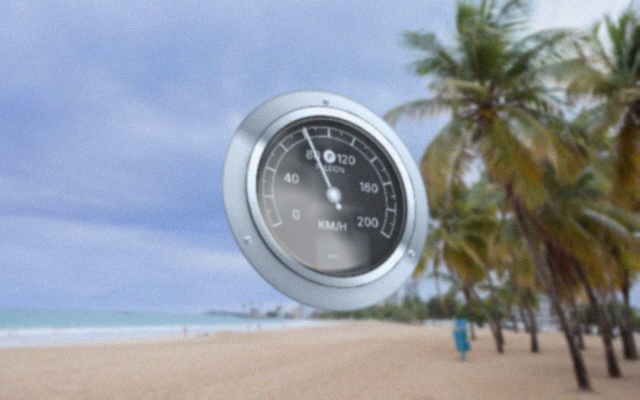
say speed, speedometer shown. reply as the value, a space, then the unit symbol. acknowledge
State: 80 km/h
